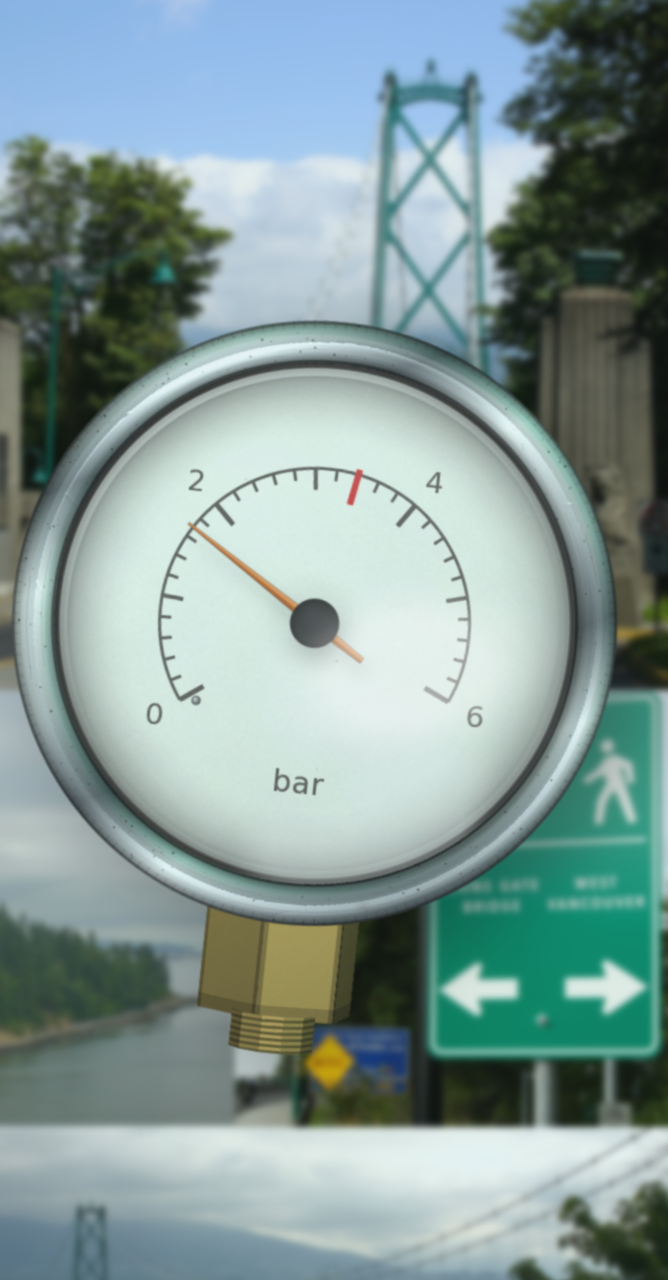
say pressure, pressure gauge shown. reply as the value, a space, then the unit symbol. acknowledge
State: 1.7 bar
